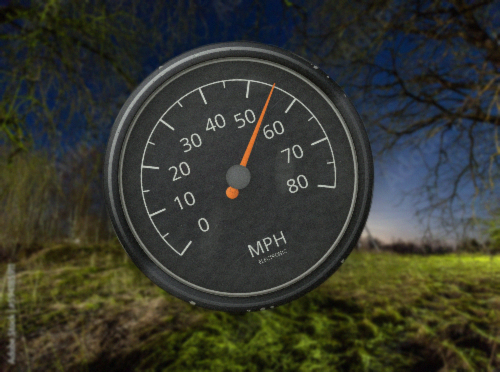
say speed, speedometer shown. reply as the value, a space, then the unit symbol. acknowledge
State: 55 mph
